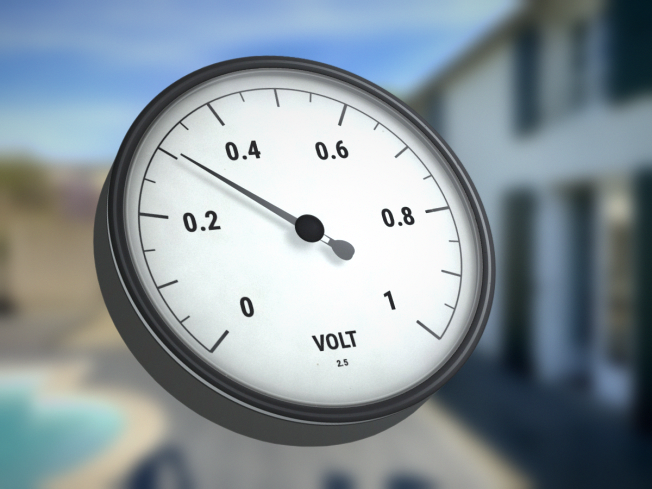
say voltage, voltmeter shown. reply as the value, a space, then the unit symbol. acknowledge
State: 0.3 V
